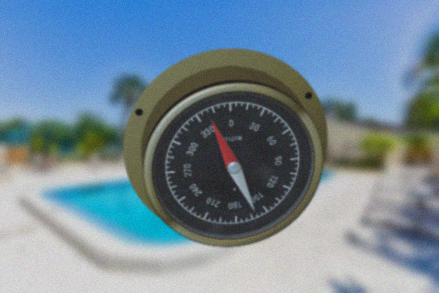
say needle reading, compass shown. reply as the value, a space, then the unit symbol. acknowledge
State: 340 °
